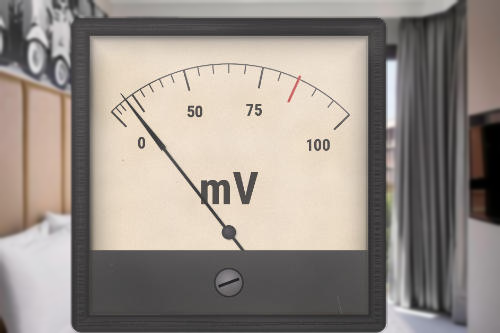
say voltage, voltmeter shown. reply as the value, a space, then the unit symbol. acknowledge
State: 20 mV
